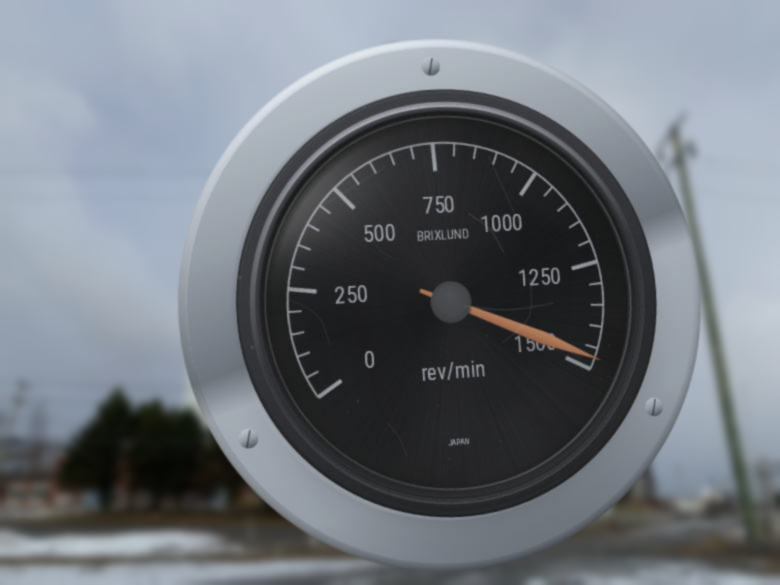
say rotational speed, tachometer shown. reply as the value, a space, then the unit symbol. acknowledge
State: 1475 rpm
